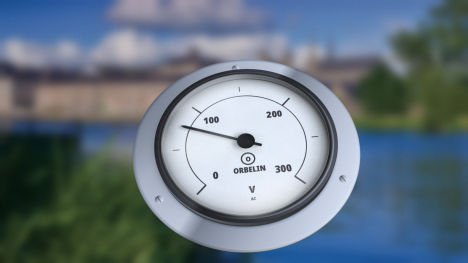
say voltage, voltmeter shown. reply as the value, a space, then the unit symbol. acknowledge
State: 75 V
